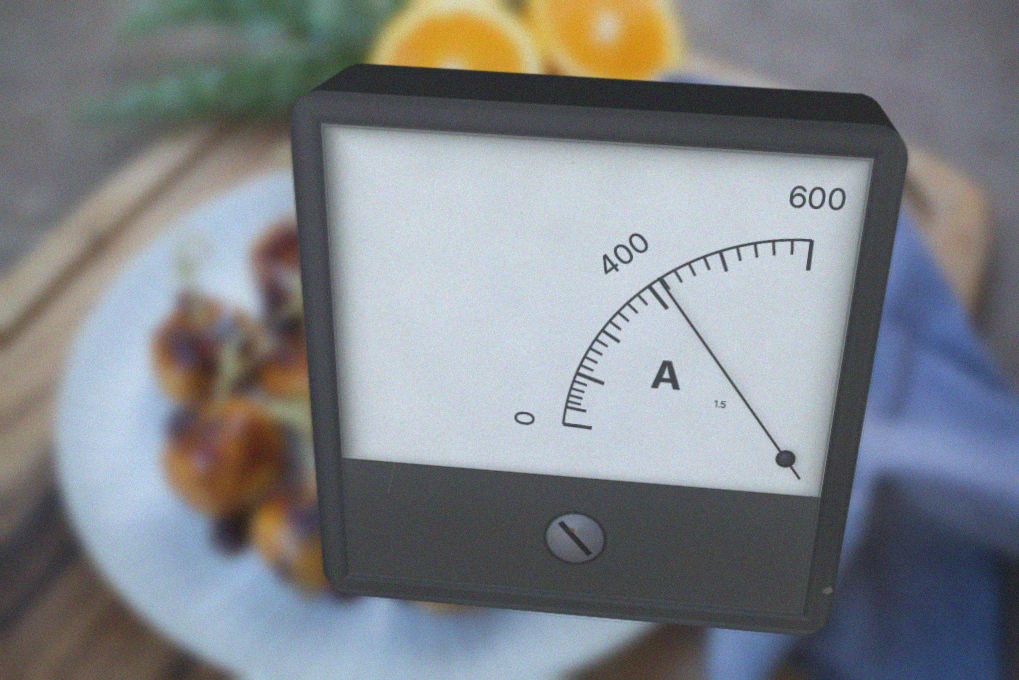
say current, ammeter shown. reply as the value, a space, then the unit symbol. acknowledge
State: 420 A
